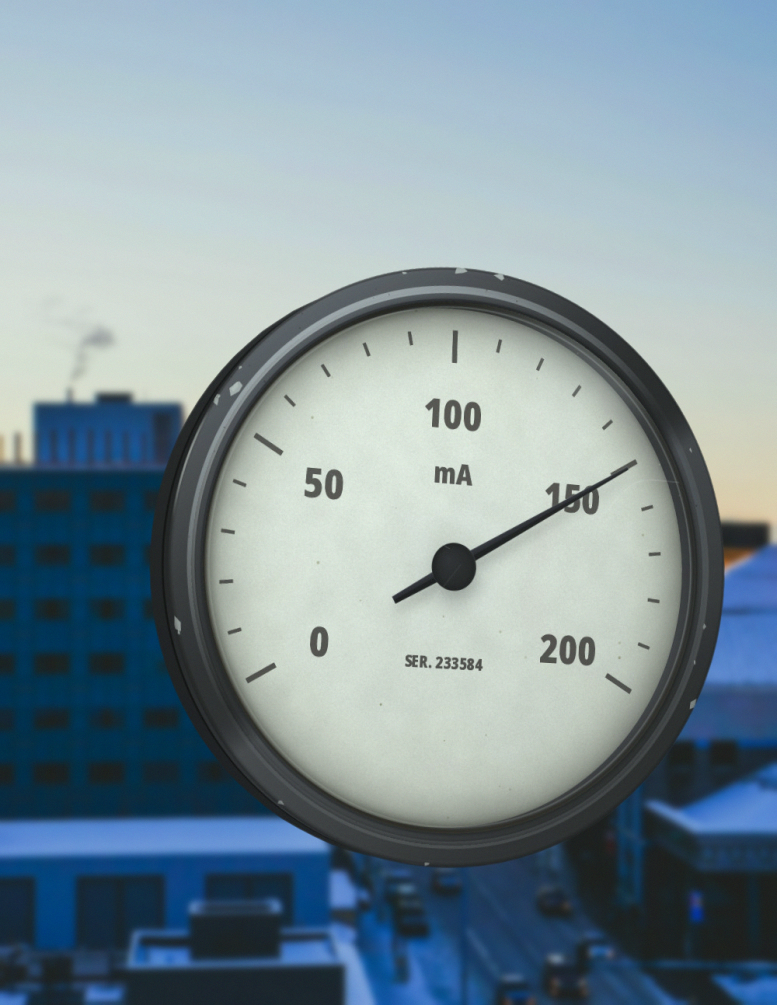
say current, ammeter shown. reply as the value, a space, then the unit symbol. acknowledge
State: 150 mA
